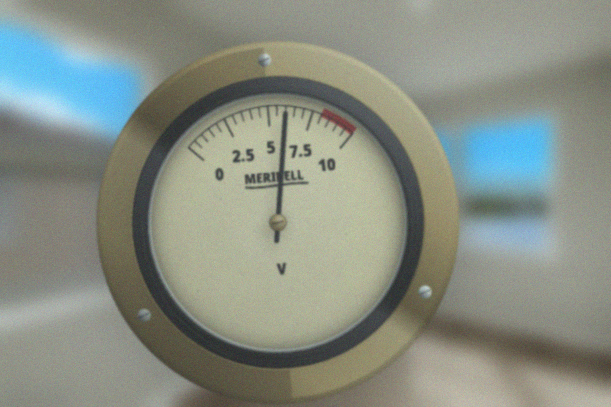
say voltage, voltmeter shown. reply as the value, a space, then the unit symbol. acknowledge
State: 6 V
